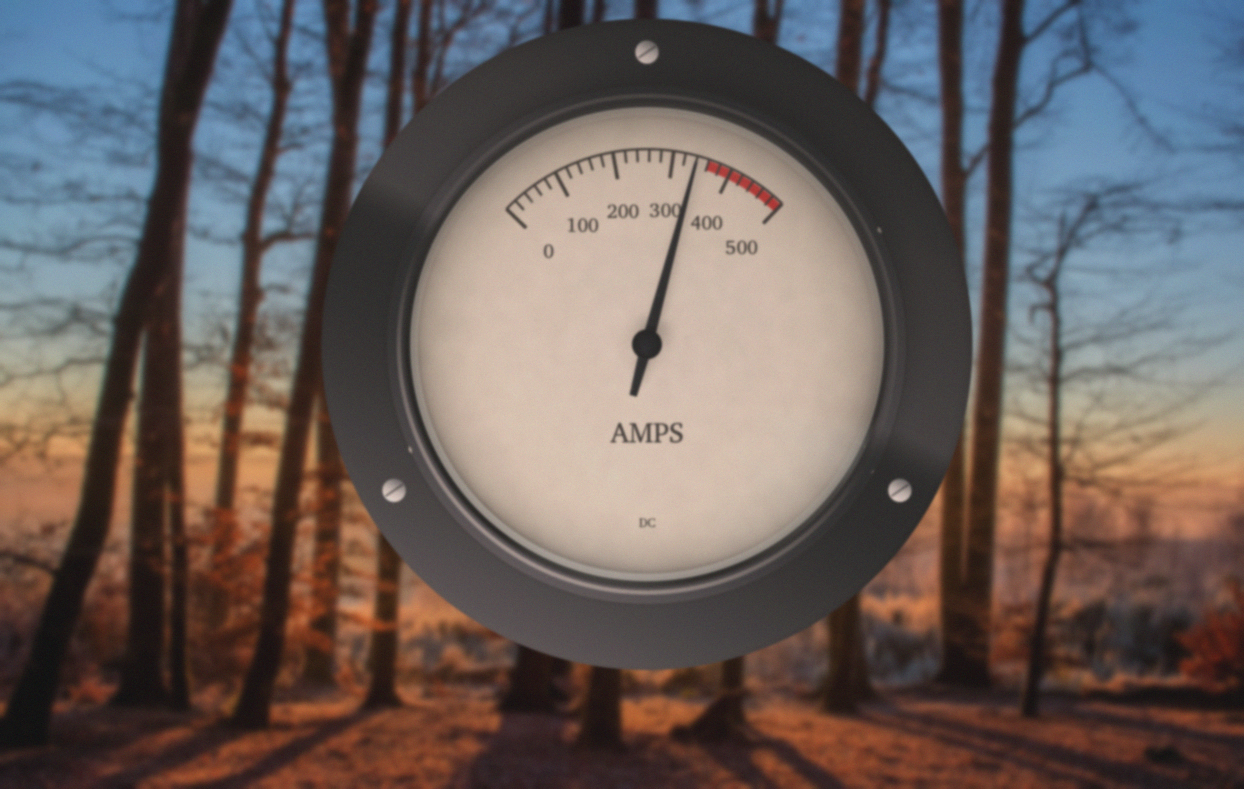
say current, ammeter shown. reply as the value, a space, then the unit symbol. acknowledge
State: 340 A
